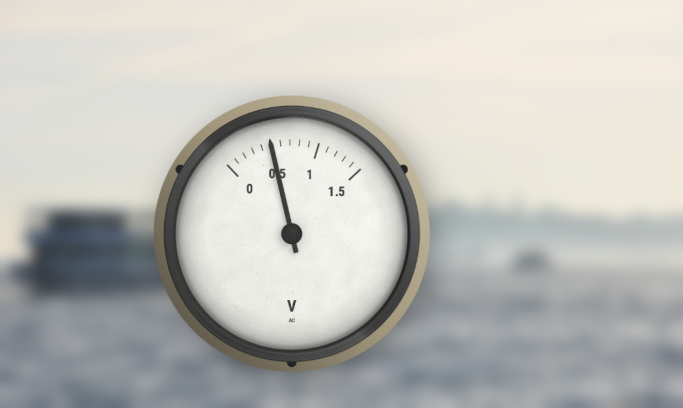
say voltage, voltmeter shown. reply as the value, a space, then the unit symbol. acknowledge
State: 0.5 V
